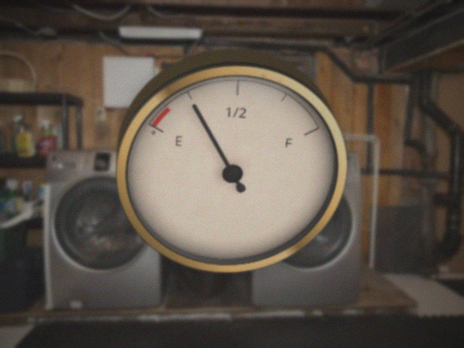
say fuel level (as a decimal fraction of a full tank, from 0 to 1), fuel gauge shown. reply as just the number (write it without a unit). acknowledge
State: 0.25
